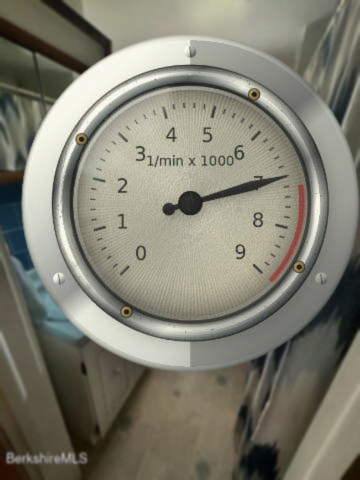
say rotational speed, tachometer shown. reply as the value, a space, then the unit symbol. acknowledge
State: 7000 rpm
